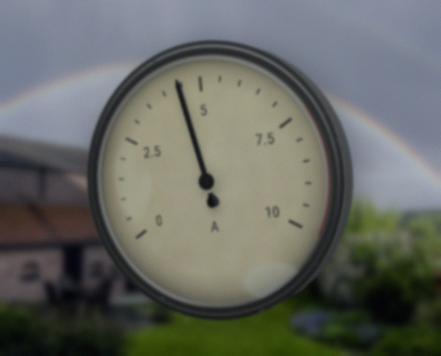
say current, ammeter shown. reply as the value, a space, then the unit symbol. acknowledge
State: 4.5 A
